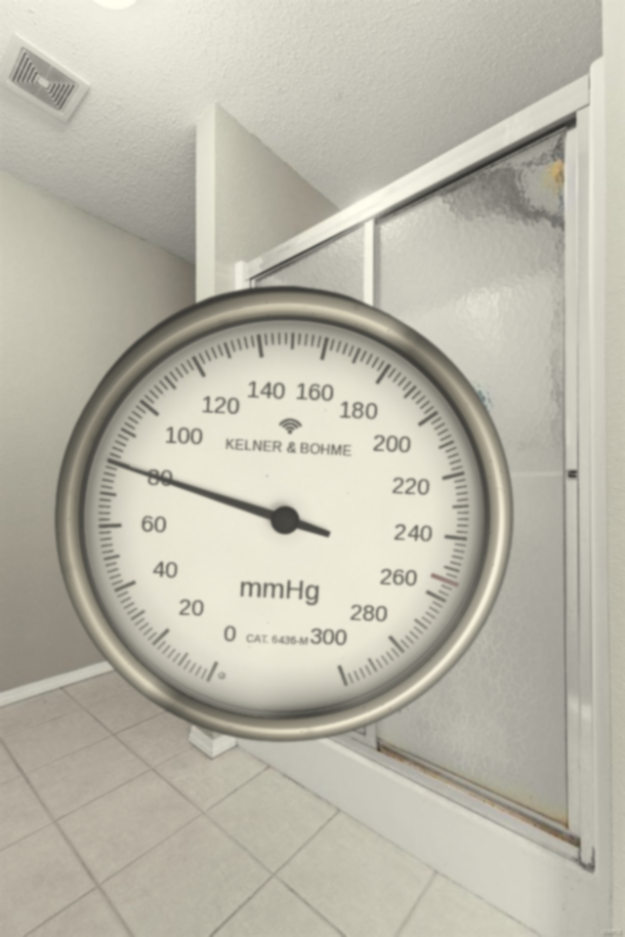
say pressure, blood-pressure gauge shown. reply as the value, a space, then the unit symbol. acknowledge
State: 80 mmHg
